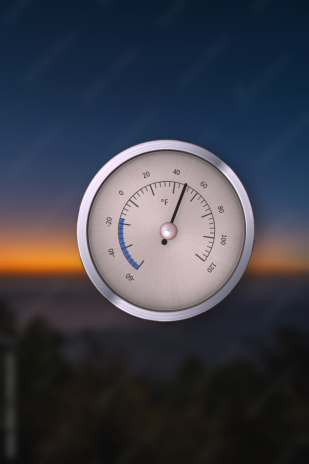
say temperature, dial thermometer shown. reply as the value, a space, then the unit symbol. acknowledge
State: 48 °F
